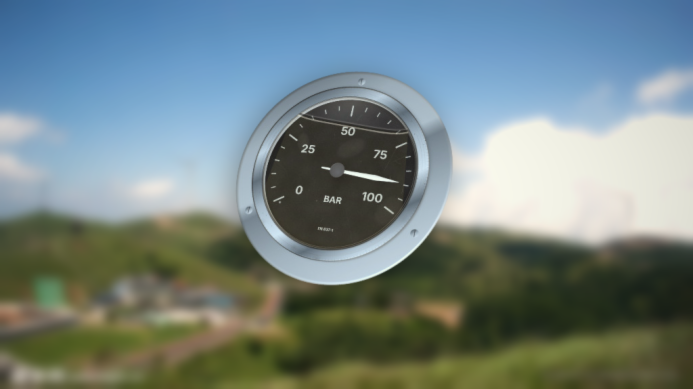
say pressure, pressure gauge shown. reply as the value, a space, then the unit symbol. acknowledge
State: 90 bar
